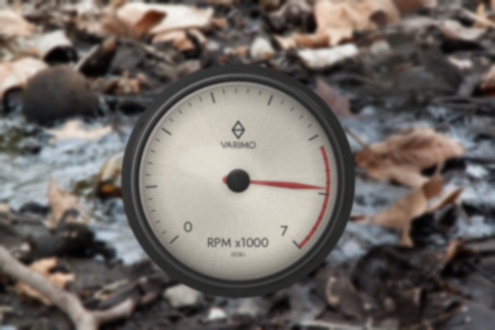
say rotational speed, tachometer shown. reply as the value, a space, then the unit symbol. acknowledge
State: 5900 rpm
